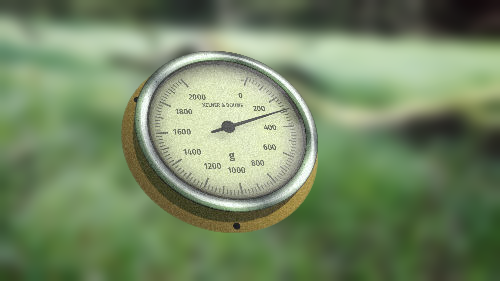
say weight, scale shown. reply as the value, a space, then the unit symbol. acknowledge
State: 300 g
